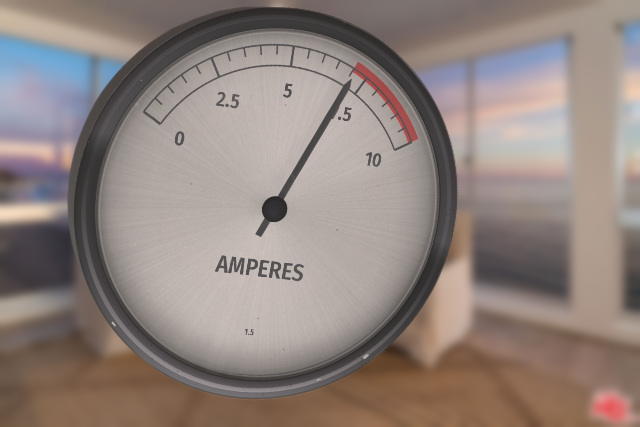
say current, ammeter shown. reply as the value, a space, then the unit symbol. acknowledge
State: 7 A
